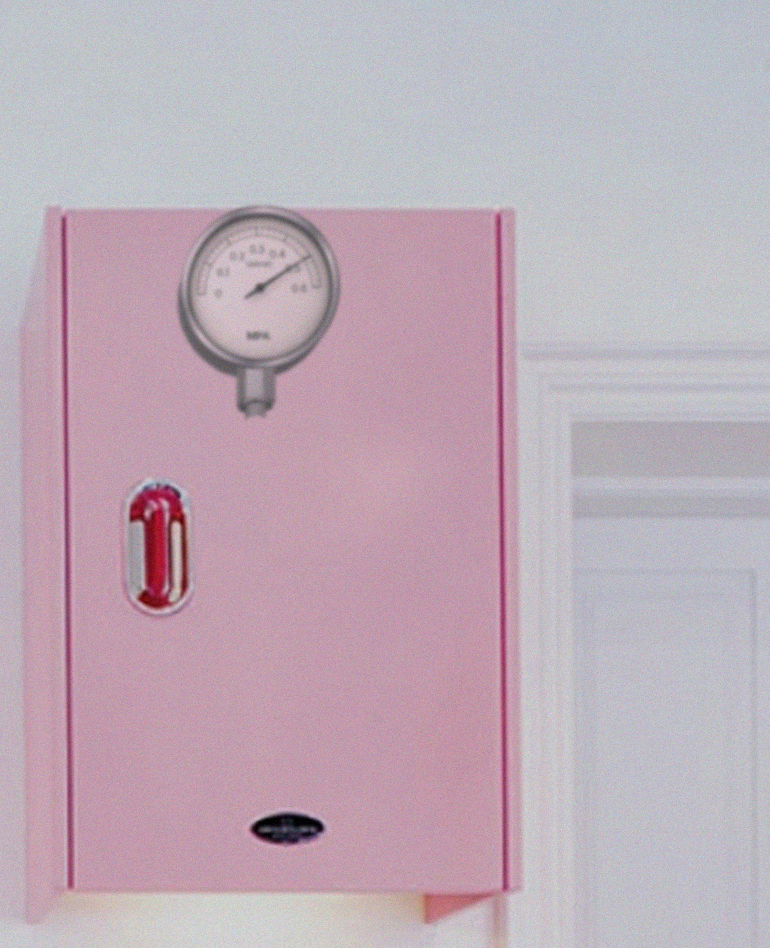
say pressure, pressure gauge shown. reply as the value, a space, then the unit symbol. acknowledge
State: 0.5 MPa
